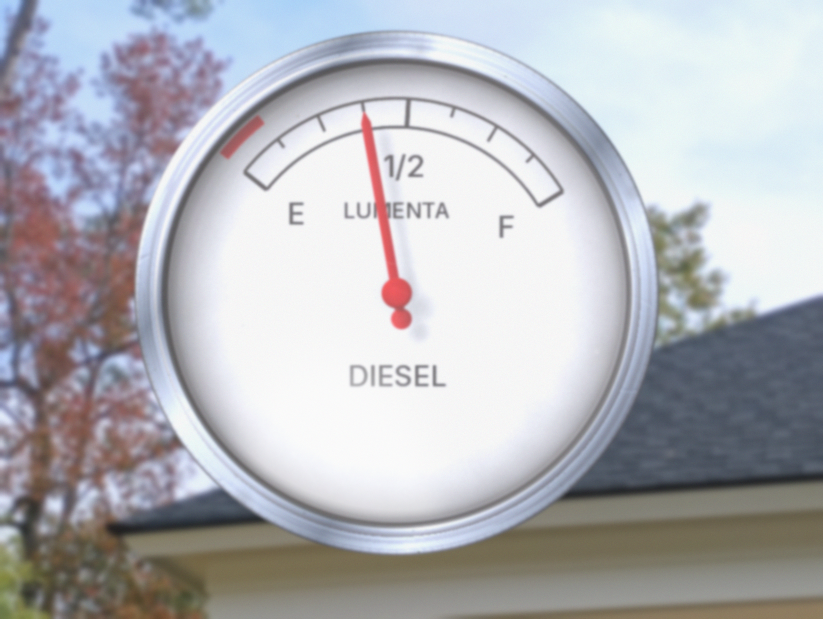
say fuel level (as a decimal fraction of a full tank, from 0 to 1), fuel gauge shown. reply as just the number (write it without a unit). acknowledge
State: 0.375
